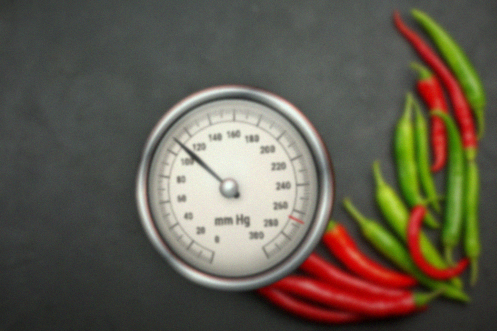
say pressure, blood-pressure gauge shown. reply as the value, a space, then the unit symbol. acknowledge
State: 110 mmHg
